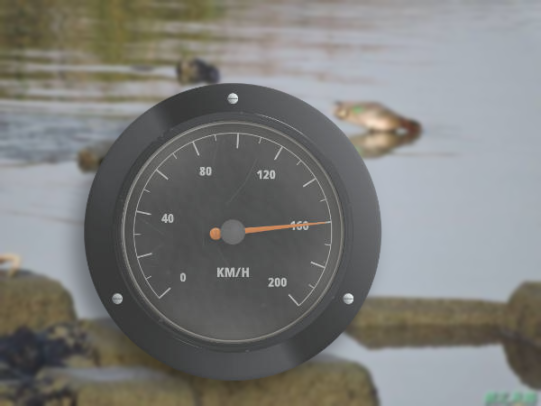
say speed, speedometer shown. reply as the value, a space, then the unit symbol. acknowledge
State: 160 km/h
